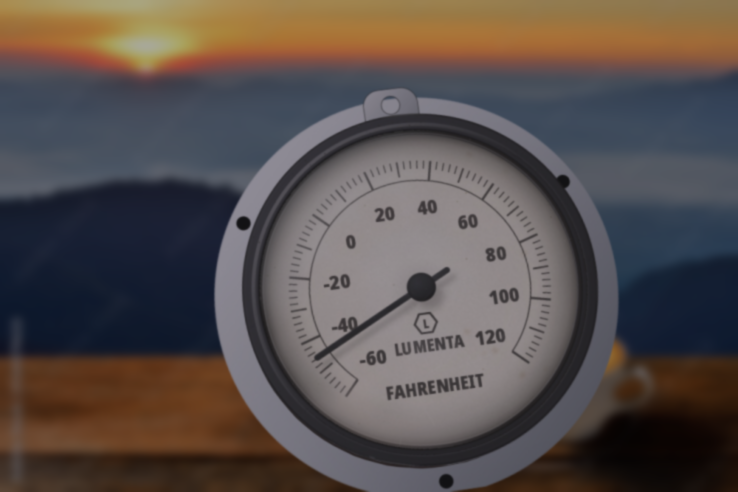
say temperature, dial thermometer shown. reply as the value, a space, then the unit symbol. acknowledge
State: -46 °F
